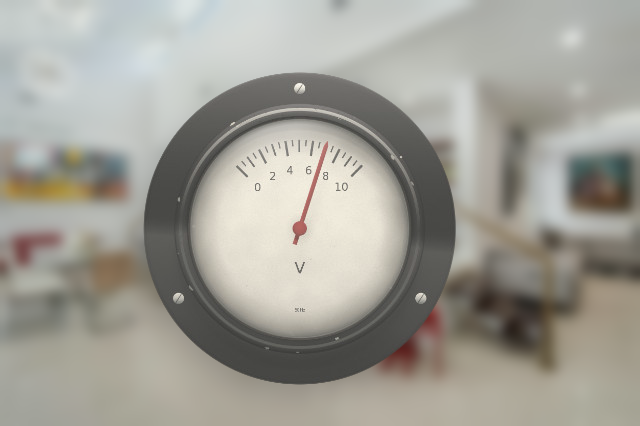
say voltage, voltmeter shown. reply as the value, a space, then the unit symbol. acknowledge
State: 7 V
